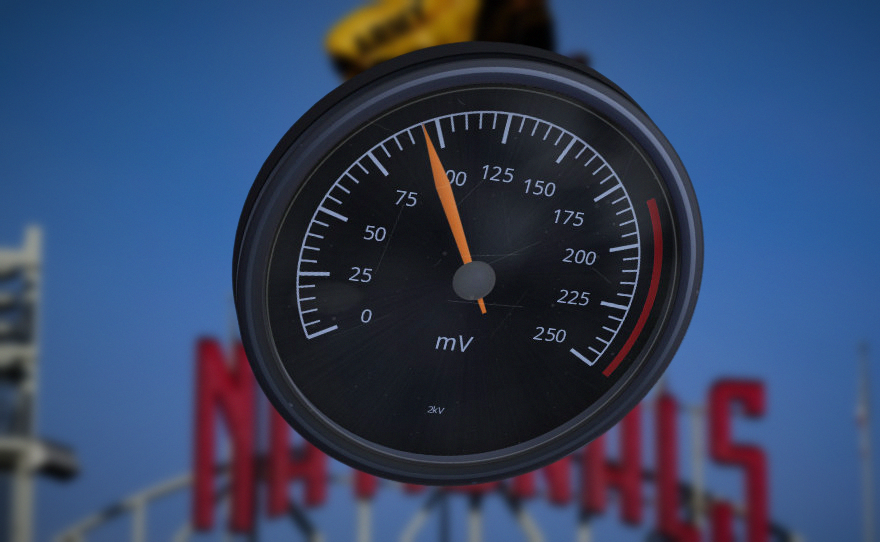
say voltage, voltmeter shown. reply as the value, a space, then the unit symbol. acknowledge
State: 95 mV
